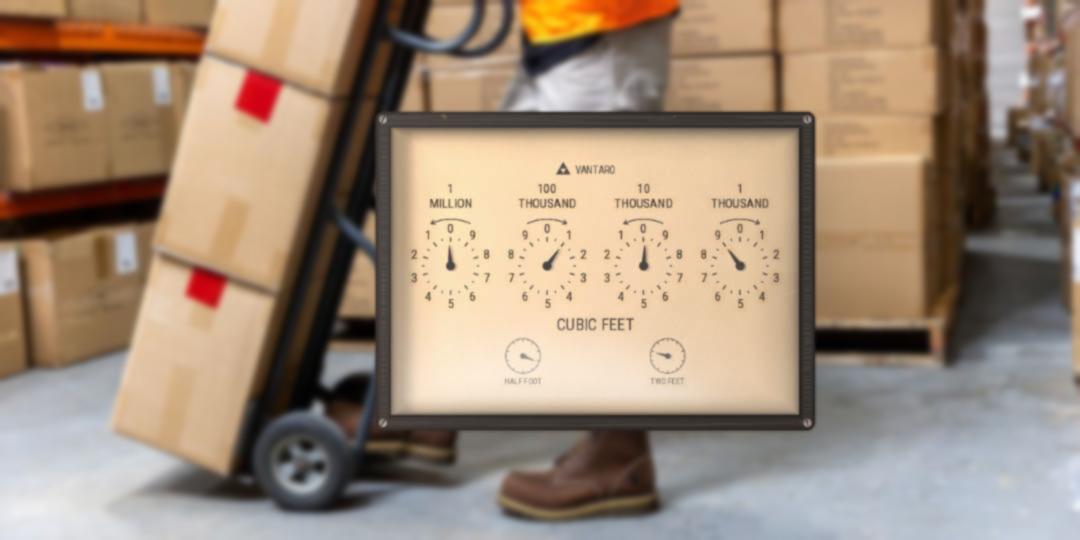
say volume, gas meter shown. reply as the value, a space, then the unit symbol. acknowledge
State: 9900 ft³
